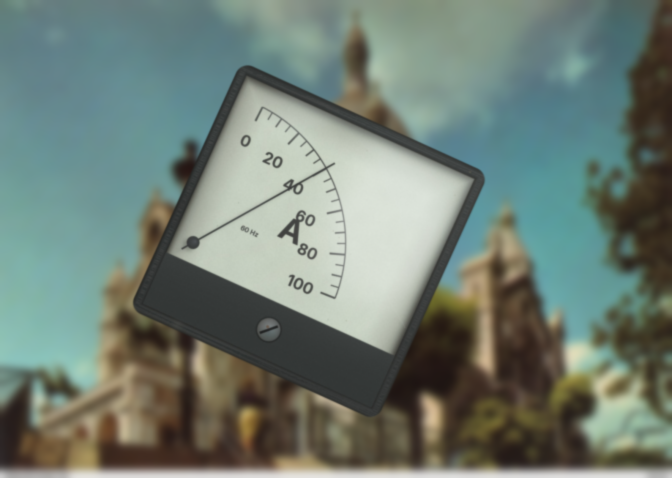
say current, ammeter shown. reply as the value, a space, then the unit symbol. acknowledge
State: 40 A
